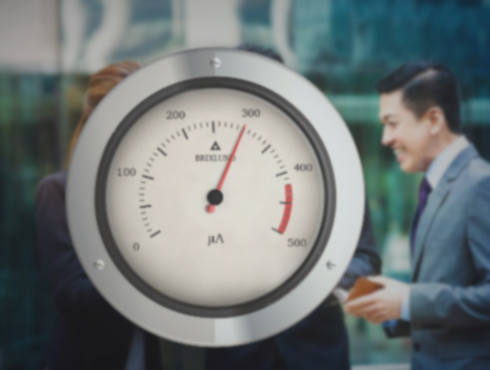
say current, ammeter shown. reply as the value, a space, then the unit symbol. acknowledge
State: 300 µA
